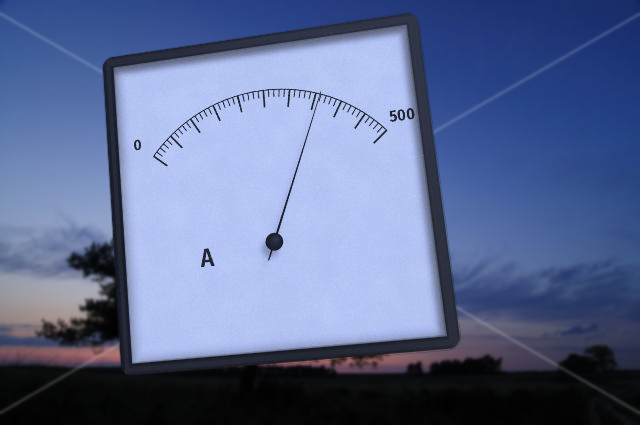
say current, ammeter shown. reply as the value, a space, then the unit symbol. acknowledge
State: 360 A
